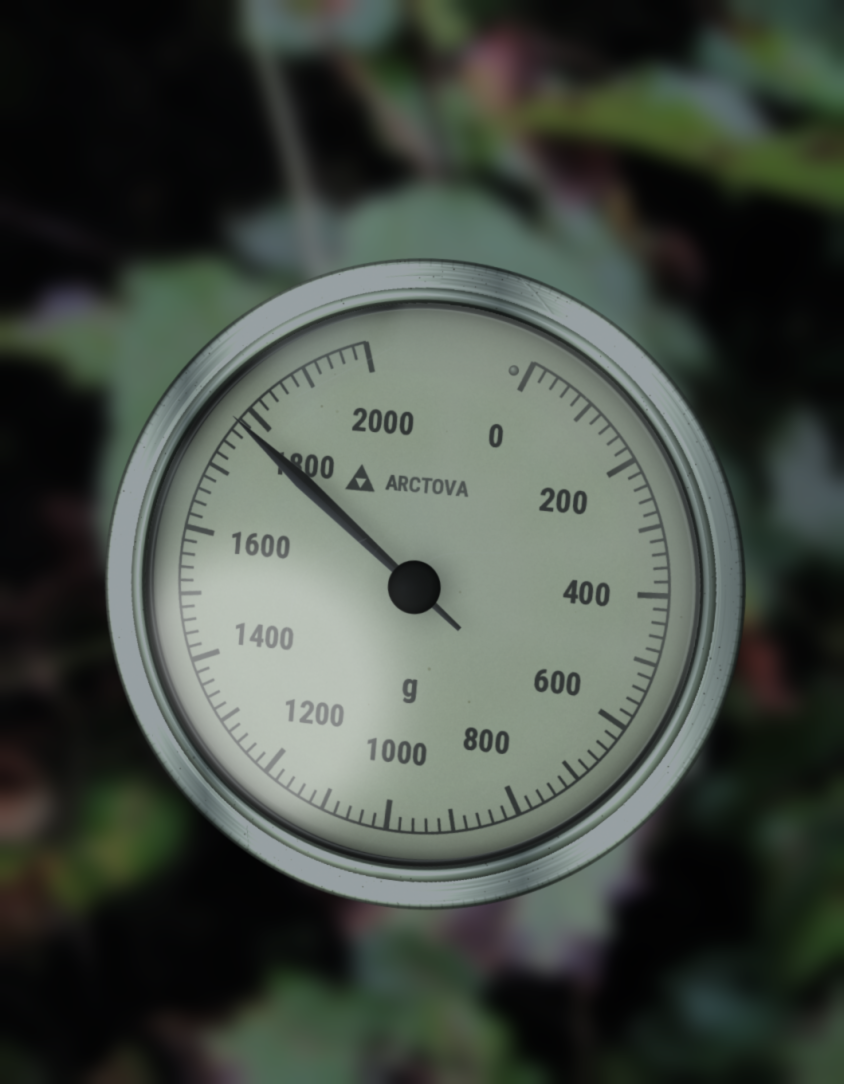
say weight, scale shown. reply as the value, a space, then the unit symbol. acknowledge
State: 1780 g
